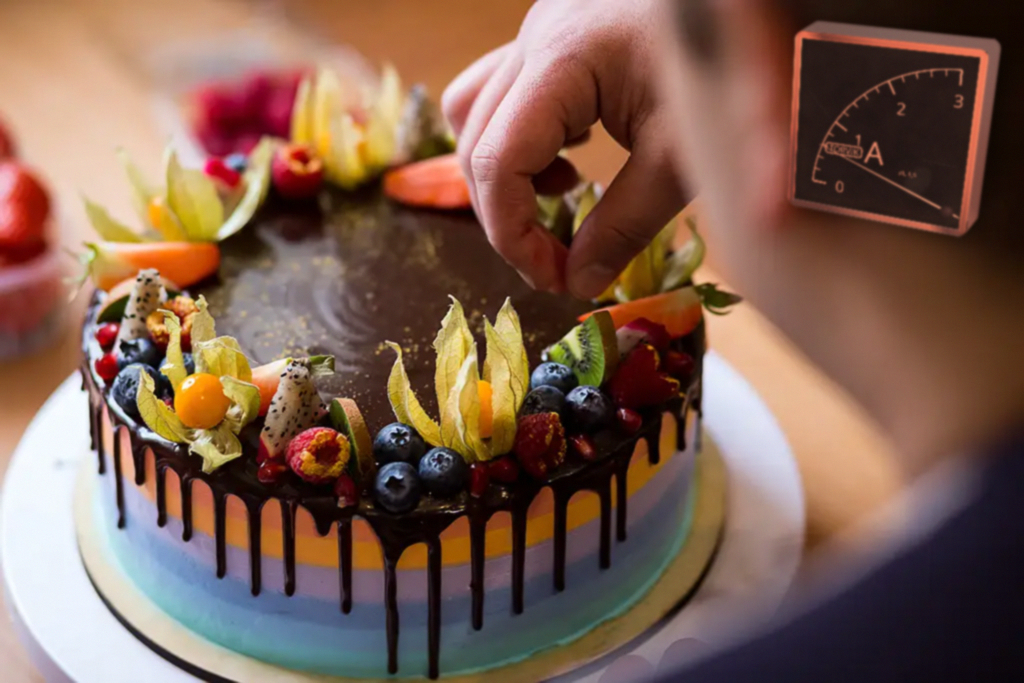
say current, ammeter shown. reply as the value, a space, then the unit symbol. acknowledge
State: 0.6 A
